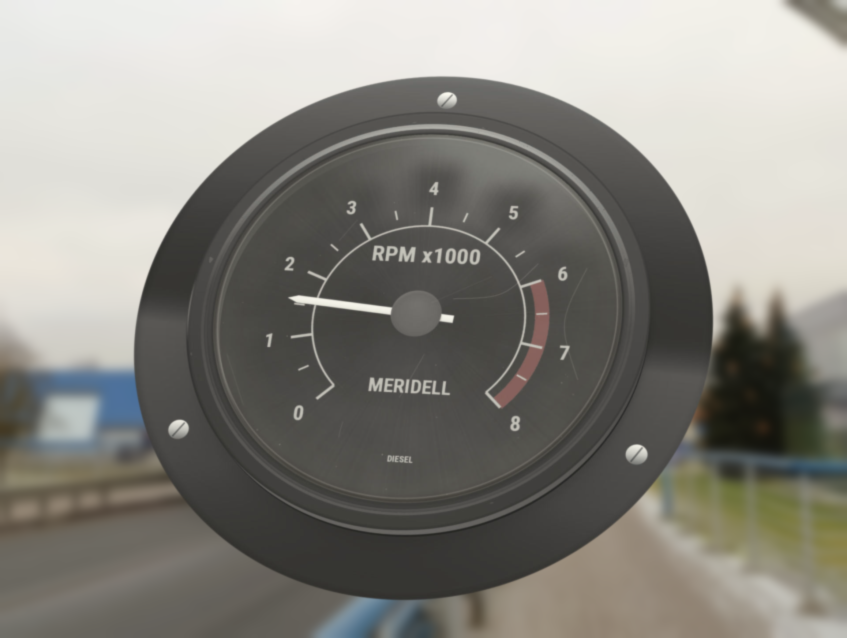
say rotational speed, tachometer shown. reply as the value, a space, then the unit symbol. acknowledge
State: 1500 rpm
